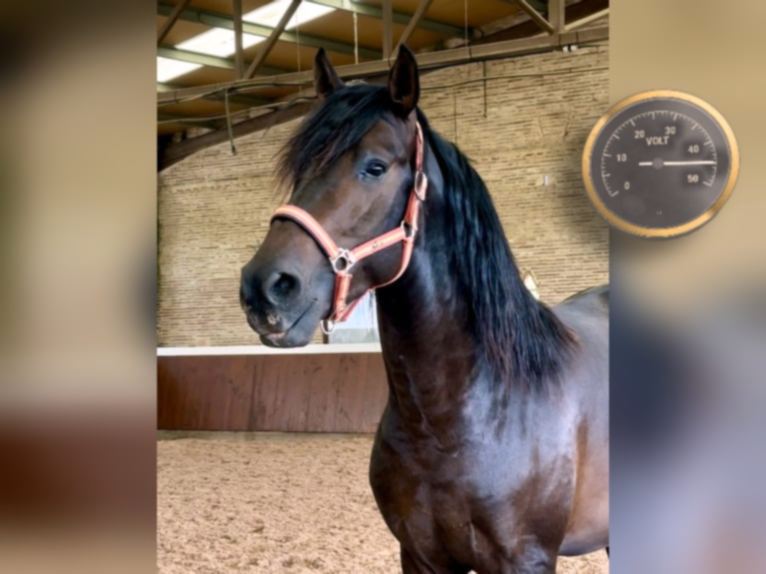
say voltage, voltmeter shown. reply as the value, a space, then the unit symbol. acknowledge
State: 45 V
